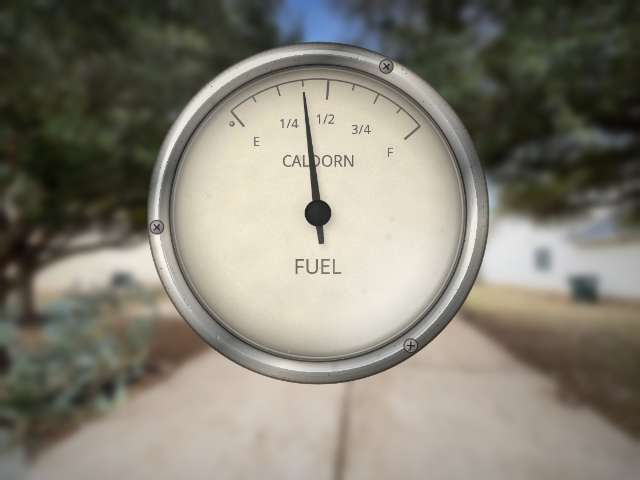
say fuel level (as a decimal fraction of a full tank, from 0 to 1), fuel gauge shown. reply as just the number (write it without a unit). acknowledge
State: 0.375
